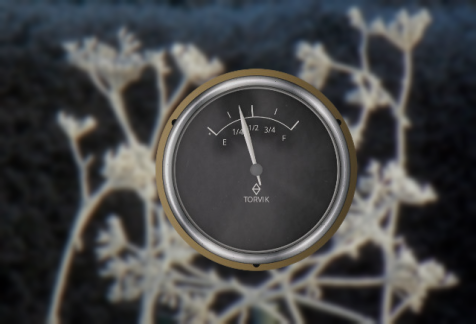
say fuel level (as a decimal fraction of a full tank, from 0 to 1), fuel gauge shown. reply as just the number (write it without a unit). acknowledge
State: 0.375
